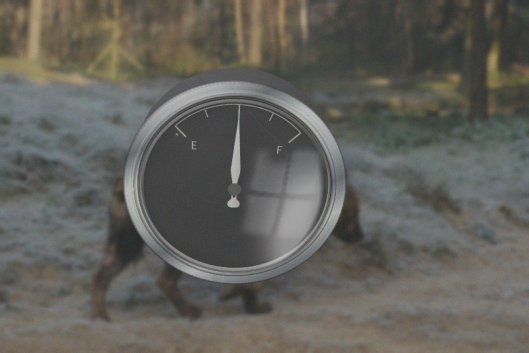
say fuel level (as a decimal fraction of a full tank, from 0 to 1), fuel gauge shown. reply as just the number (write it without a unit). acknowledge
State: 0.5
